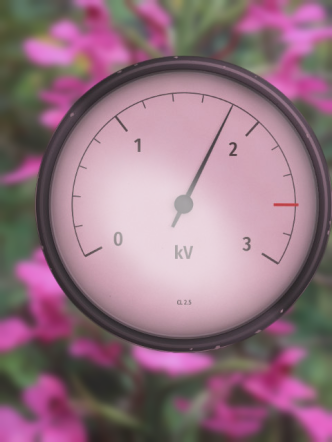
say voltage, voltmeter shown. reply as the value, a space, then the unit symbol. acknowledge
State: 1.8 kV
